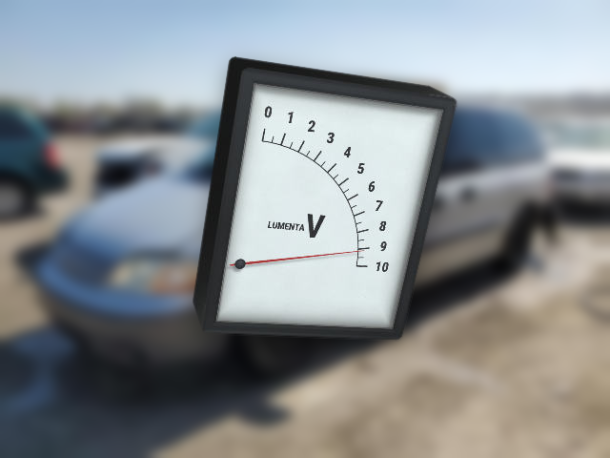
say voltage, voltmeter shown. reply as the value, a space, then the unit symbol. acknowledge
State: 9 V
